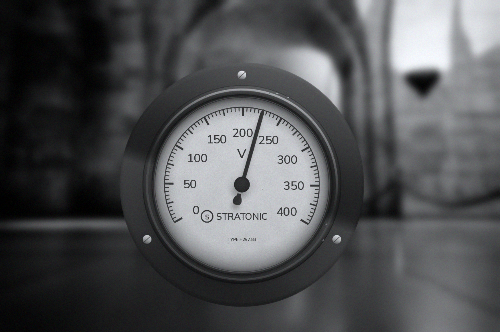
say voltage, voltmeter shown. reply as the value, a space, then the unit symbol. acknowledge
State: 225 V
